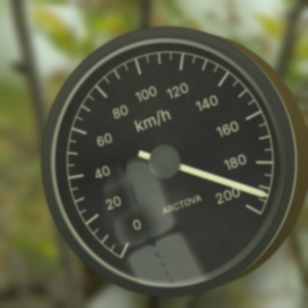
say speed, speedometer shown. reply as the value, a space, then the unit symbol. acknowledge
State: 192.5 km/h
